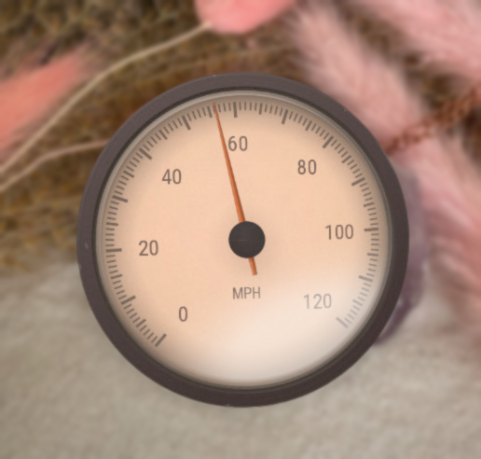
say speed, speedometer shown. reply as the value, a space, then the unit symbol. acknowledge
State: 56 mph
